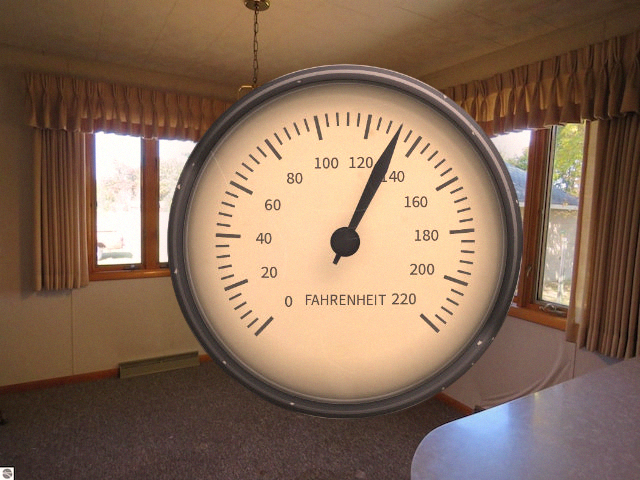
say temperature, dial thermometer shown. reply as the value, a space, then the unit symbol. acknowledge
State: 132 °F
